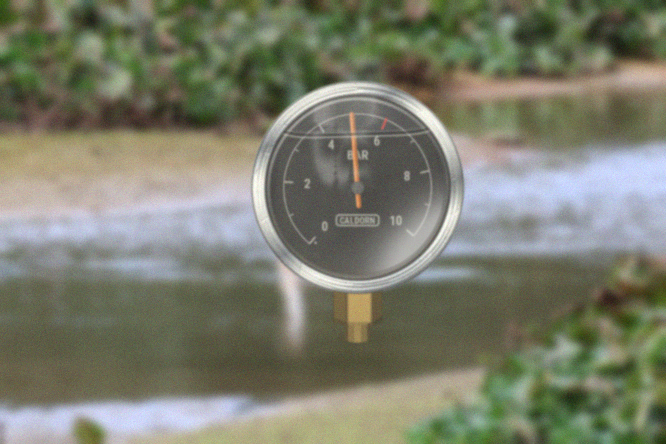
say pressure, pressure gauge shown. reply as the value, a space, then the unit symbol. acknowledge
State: 5 bar
